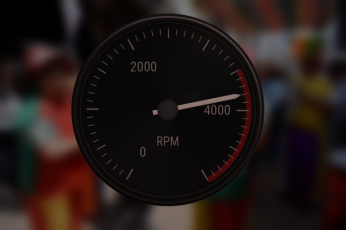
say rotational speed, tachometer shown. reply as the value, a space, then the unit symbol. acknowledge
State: 3800 rpm
